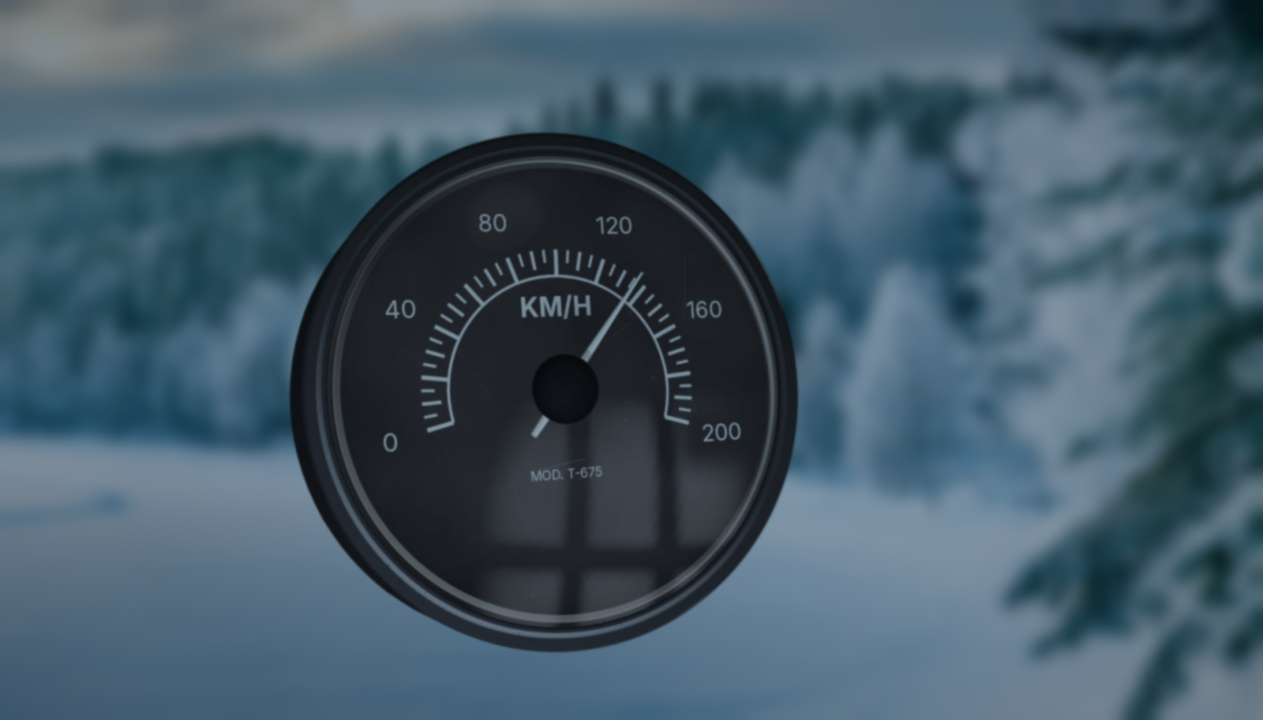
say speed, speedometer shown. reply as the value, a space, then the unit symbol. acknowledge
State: 135 km/h
